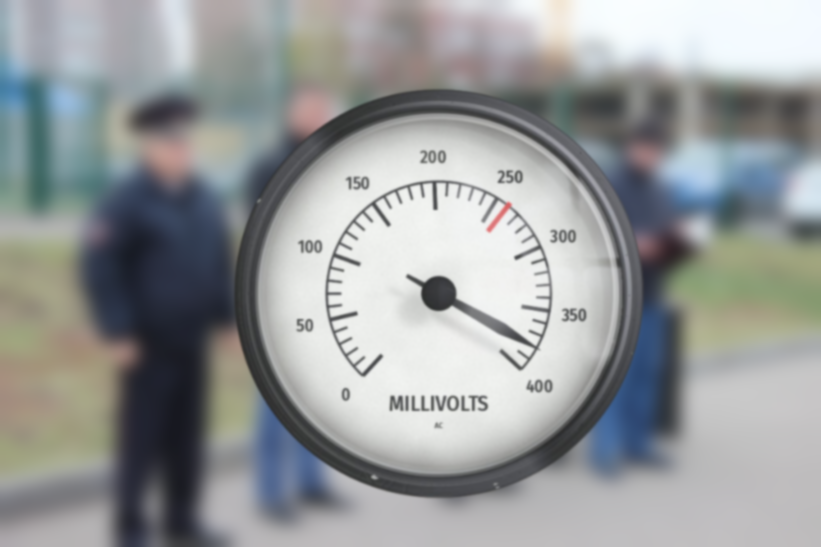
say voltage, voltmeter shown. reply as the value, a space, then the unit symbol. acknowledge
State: 380 mV
